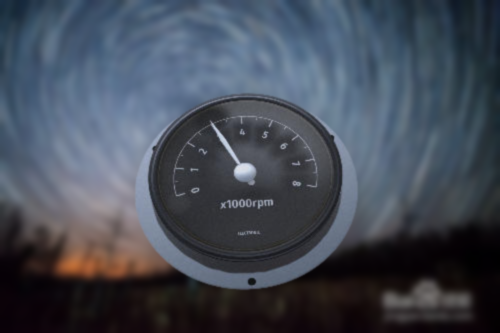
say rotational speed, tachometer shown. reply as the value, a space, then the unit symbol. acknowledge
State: 3000 rpm
